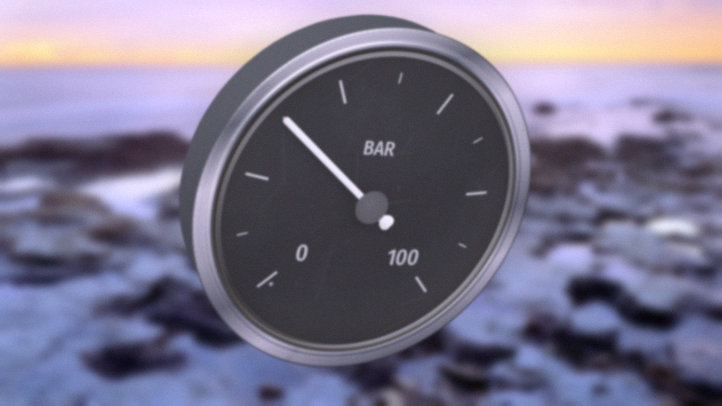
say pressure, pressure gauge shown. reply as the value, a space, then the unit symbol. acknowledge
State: 30 bar
